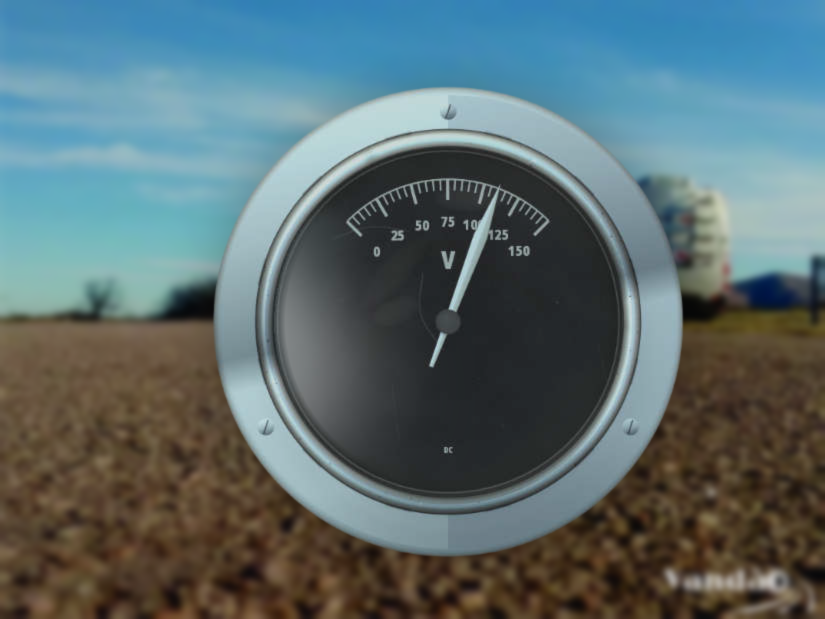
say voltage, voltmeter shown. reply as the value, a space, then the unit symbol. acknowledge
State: 110 V
